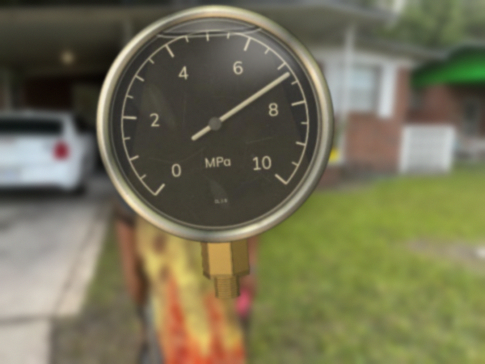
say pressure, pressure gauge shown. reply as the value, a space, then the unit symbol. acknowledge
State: 7.25 MPa
